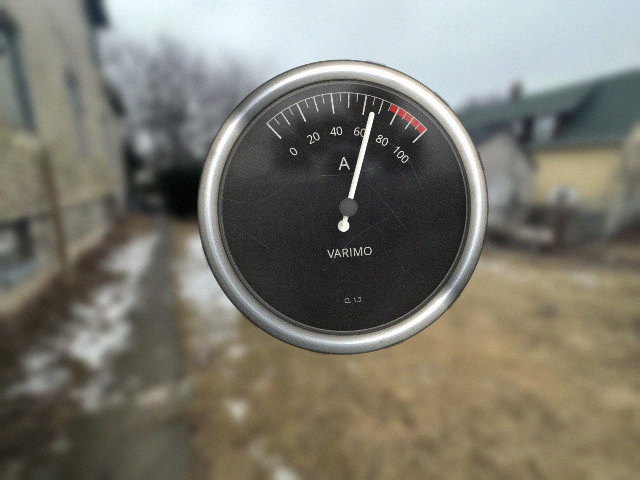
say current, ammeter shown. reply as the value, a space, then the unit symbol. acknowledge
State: 65 A
